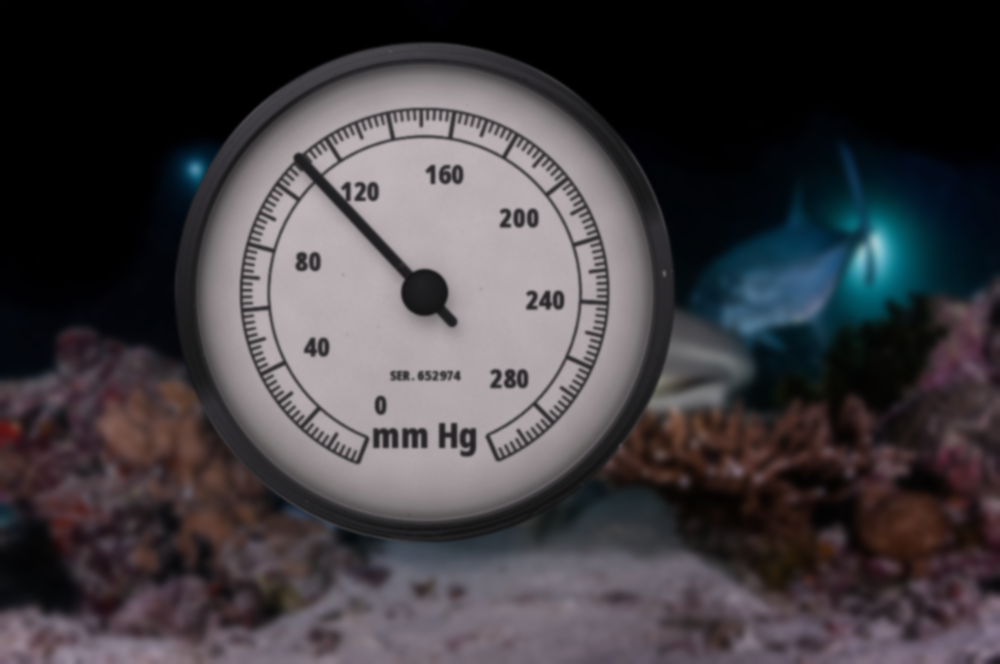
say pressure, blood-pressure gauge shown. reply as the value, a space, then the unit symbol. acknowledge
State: 110 mmHg
